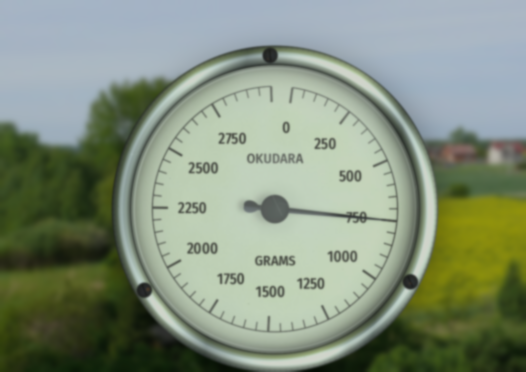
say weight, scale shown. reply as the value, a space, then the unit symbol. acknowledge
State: 750 g
